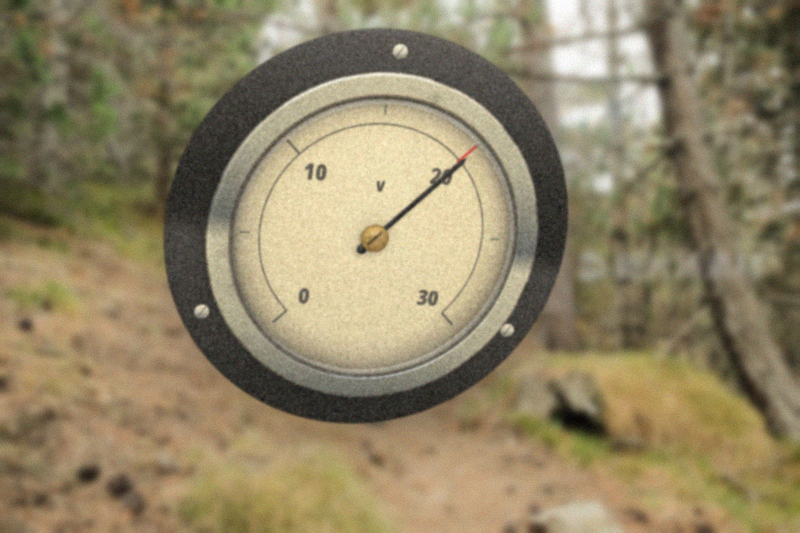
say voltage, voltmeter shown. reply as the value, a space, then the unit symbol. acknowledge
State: 20 V
